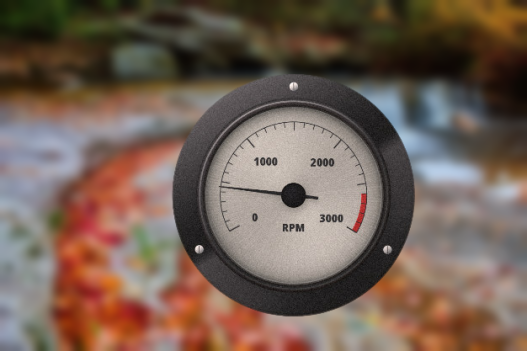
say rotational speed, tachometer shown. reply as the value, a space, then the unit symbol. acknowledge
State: 450 rpm
